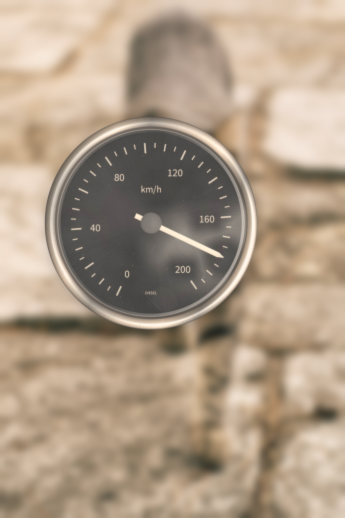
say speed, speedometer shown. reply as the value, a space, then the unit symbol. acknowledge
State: 180 km/h
